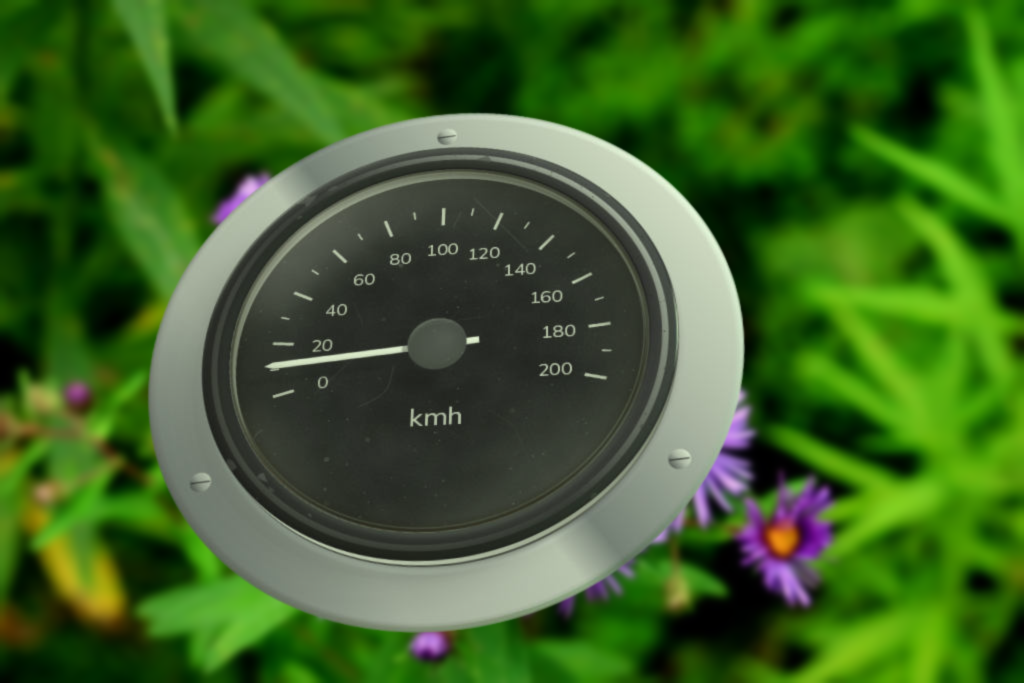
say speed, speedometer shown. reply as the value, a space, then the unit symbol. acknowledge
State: 10 km/h
